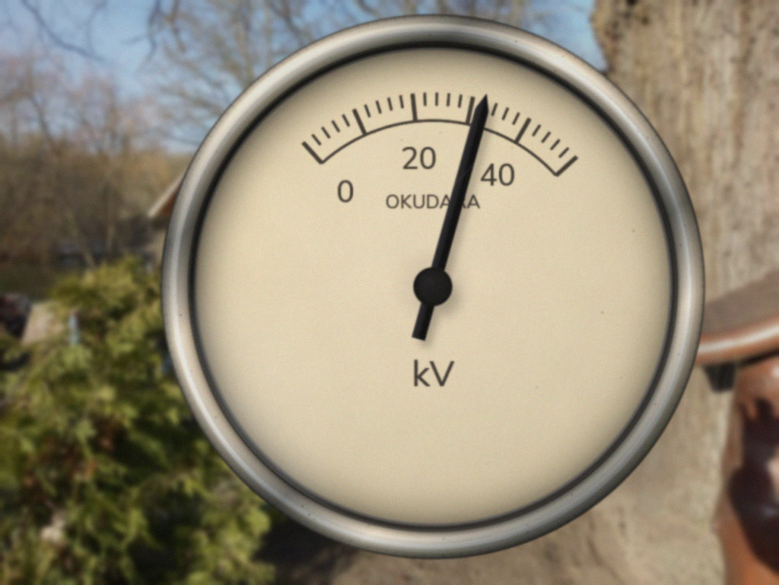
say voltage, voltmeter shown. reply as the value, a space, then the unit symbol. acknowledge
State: 32 kV
